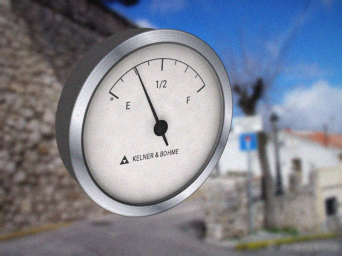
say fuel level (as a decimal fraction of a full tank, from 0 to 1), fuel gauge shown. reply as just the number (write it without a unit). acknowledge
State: 0.25
